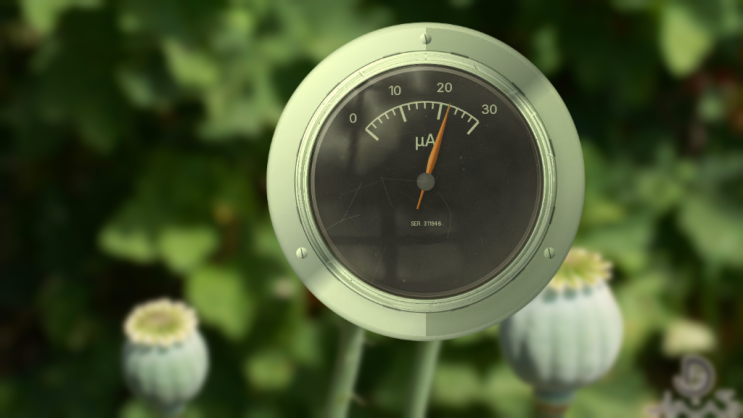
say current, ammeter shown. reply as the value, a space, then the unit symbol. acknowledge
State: 22 µA
